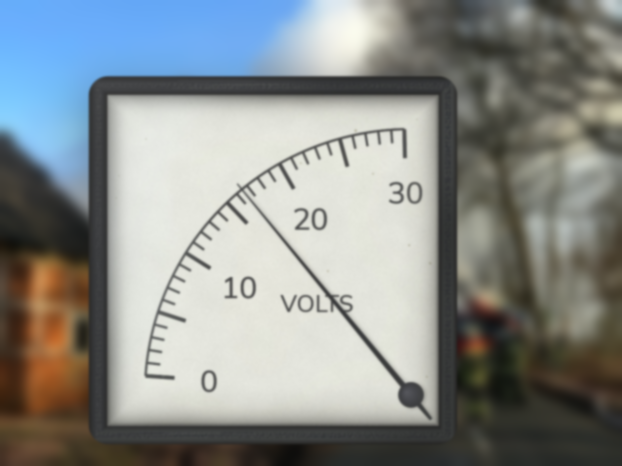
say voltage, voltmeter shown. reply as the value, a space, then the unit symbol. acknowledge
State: 16.5 V
